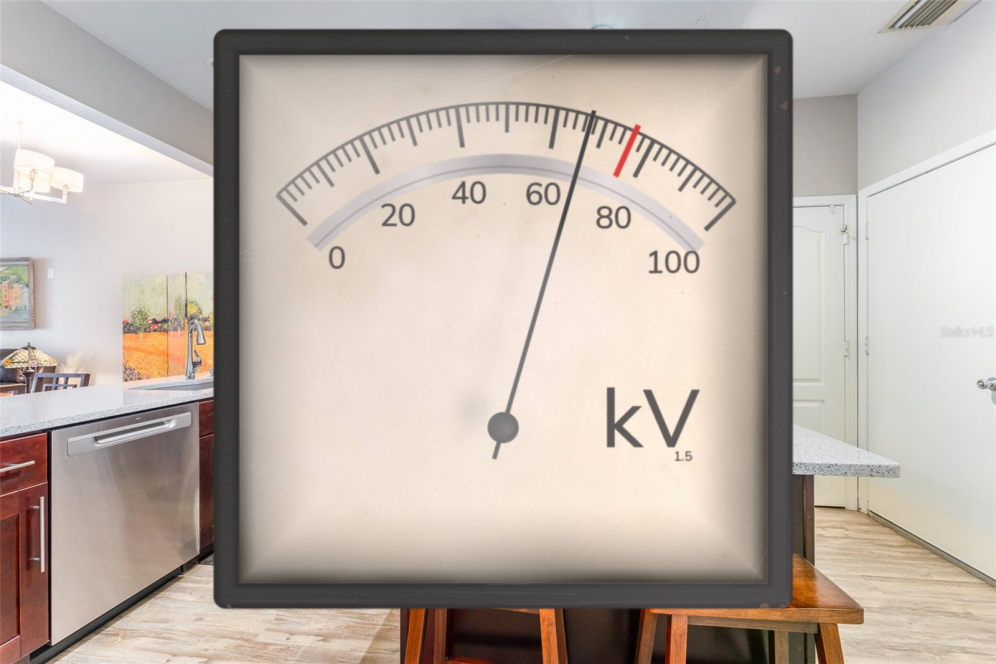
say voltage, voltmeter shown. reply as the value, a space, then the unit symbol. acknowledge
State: 67 kV
